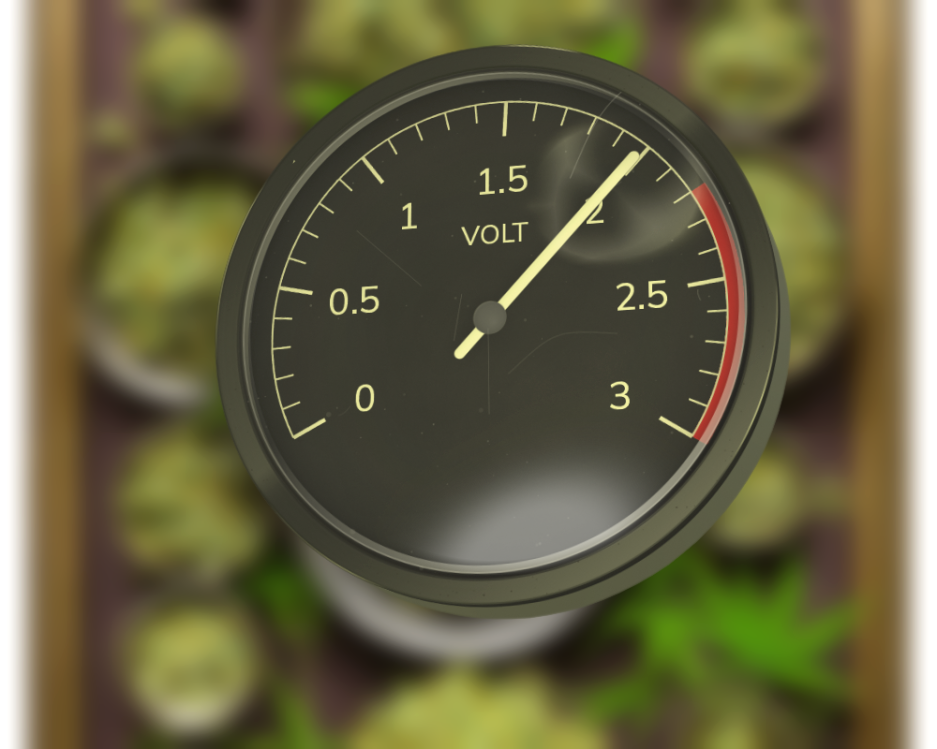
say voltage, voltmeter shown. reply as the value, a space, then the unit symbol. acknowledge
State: 2 V
